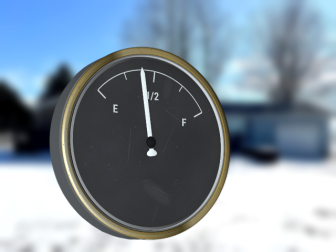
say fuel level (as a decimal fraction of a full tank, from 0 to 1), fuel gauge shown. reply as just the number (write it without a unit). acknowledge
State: 0.375
